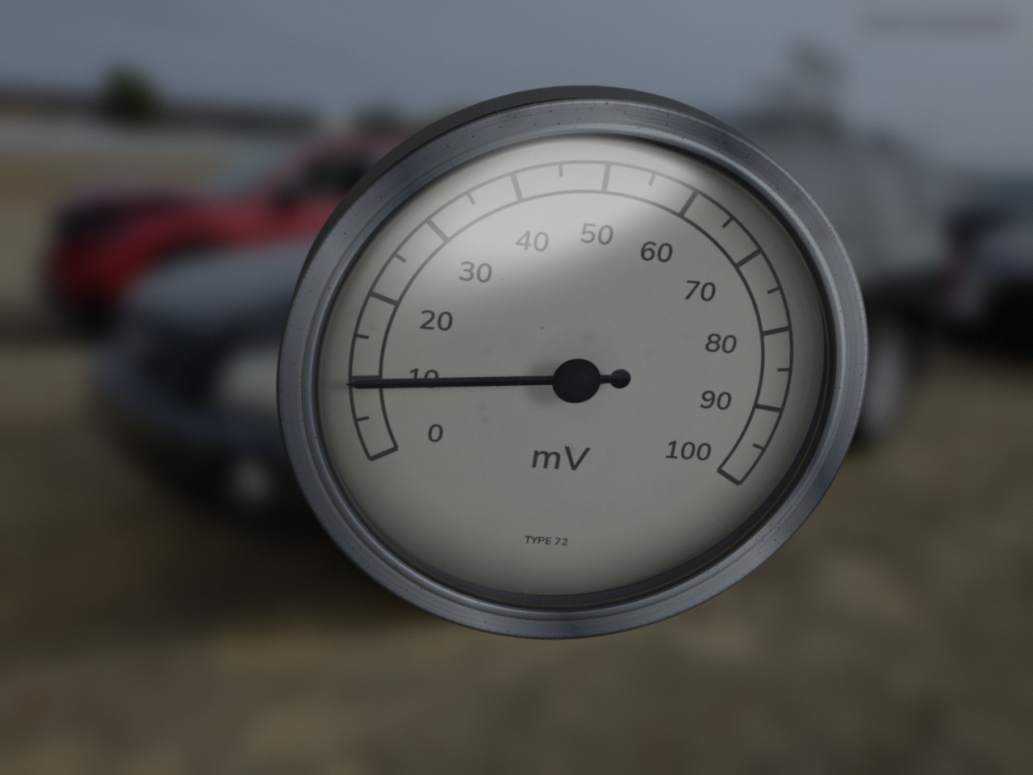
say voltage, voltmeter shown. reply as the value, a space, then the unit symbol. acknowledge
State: 10 mV
